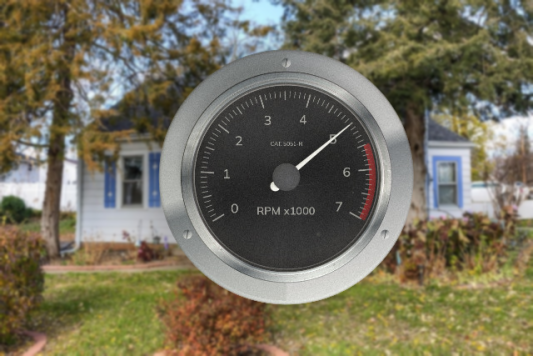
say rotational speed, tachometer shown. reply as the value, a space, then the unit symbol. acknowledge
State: 5000 rpm
